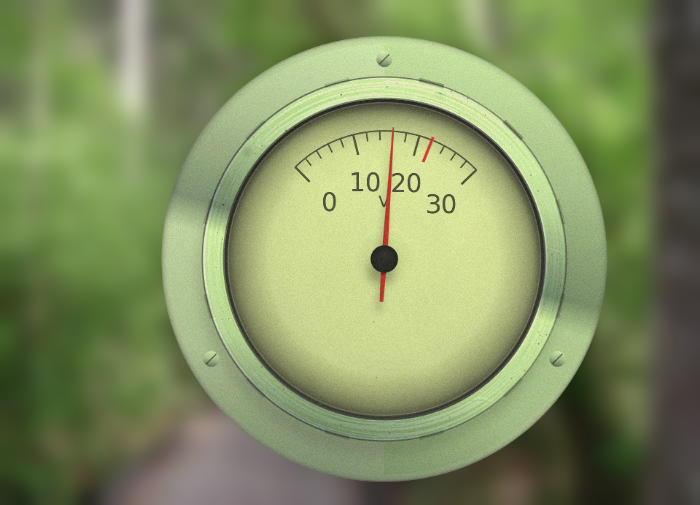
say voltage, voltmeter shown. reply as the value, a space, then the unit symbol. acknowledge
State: 16 V
